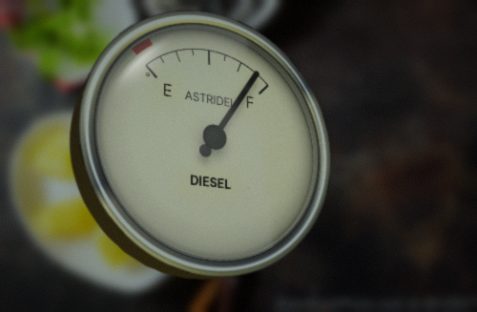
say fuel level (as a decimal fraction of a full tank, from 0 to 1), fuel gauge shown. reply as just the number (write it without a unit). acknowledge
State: 0.875
